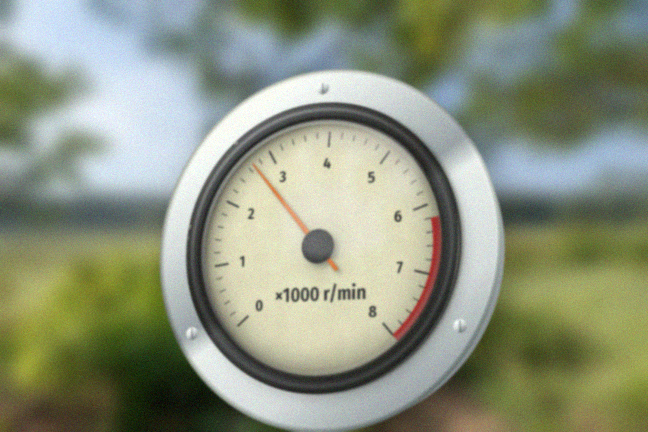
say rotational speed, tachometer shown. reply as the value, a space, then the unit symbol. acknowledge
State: 2700 rpm
